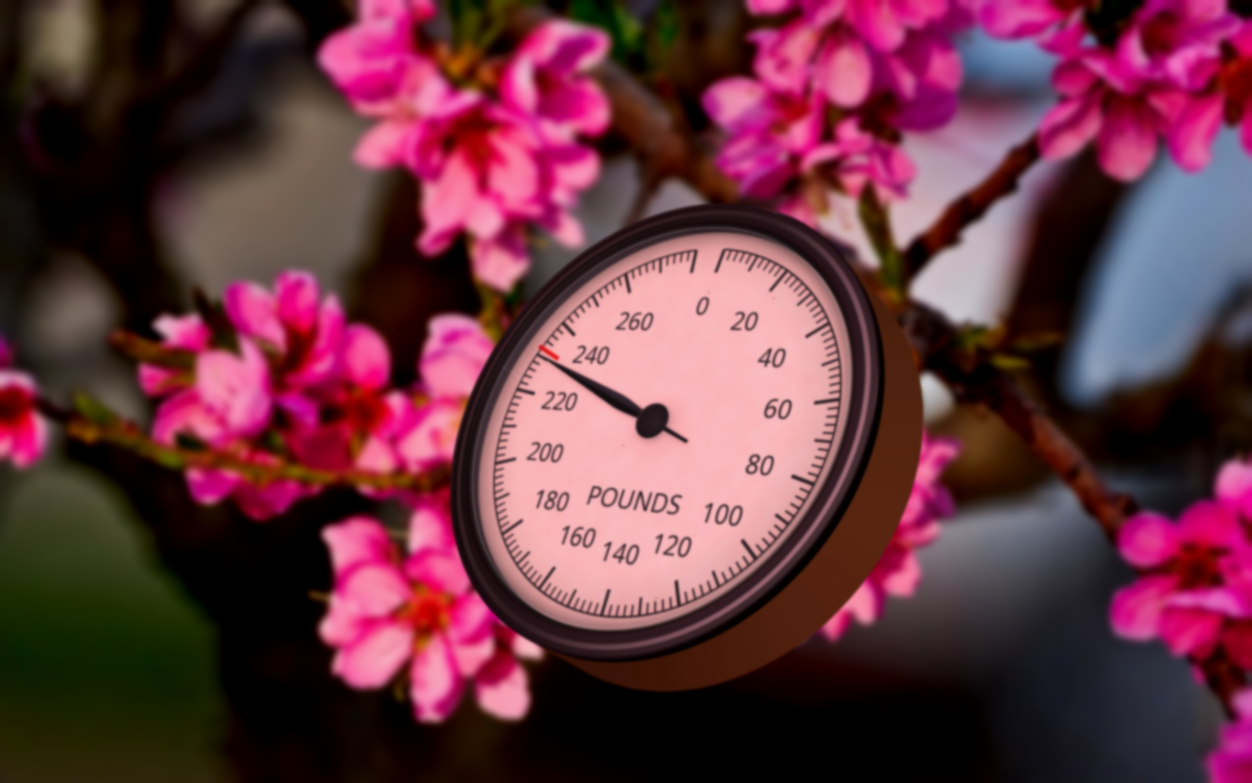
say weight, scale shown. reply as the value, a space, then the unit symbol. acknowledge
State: 230 lb
